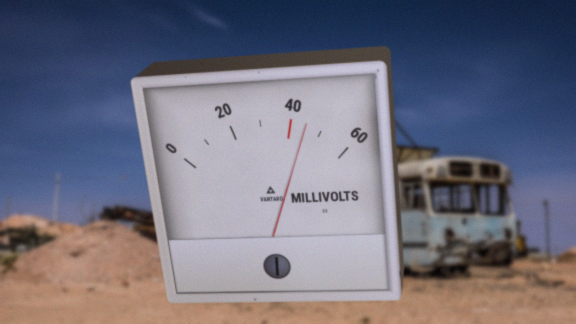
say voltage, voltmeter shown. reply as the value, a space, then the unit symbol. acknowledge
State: 45 mV
